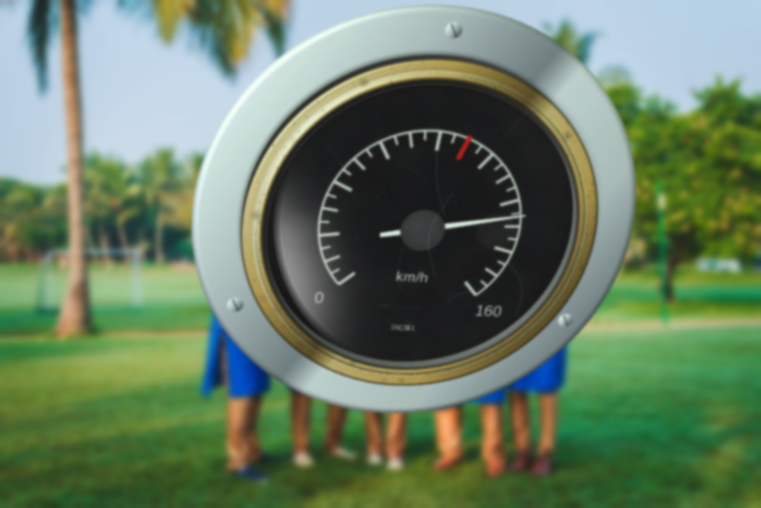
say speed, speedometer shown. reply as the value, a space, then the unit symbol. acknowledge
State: 125 km/h
